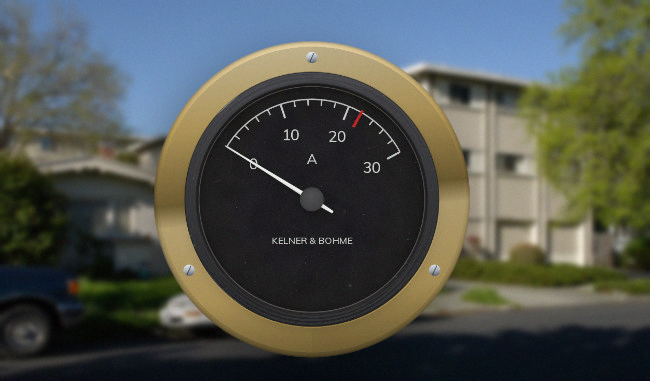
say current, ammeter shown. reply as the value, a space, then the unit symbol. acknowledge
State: 0 A
